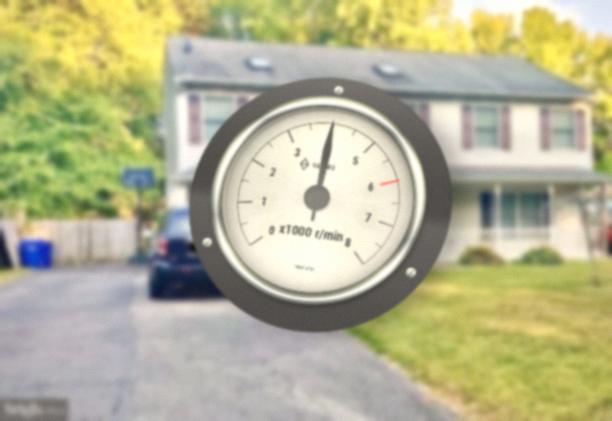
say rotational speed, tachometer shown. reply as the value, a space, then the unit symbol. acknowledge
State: 4000 rpm
